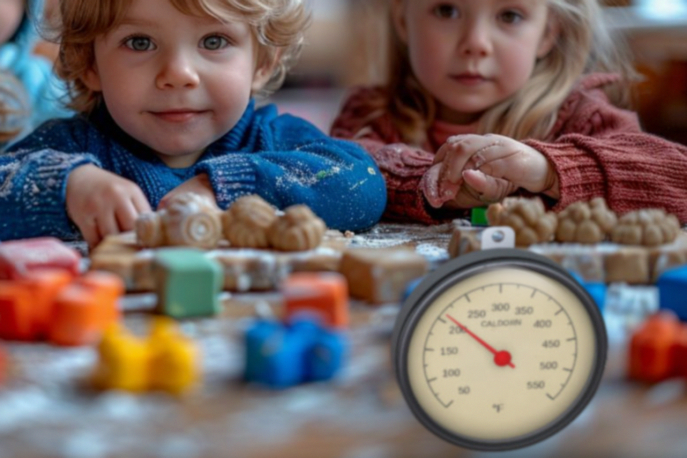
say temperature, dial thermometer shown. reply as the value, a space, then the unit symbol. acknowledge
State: 212.5 °F
